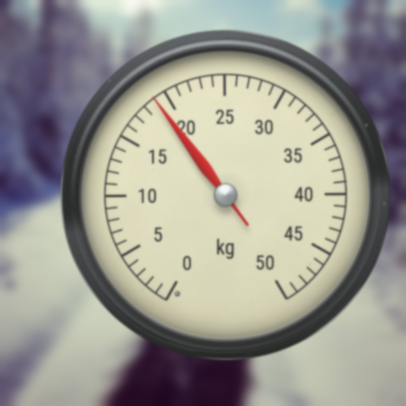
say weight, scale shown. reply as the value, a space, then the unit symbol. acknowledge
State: 19 kg
